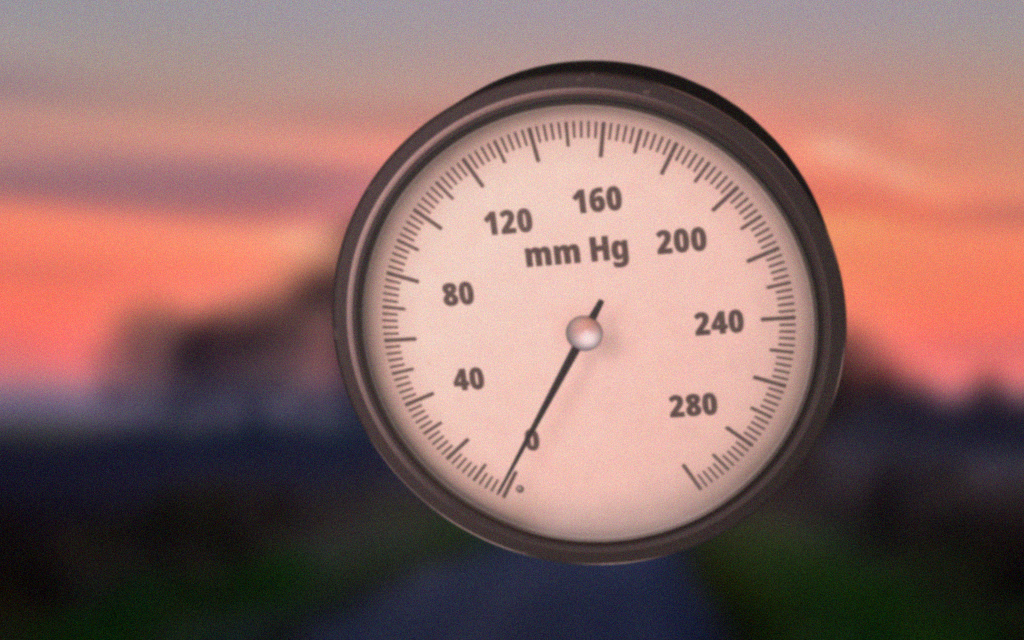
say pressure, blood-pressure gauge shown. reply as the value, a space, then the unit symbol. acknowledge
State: 2 mmHg
